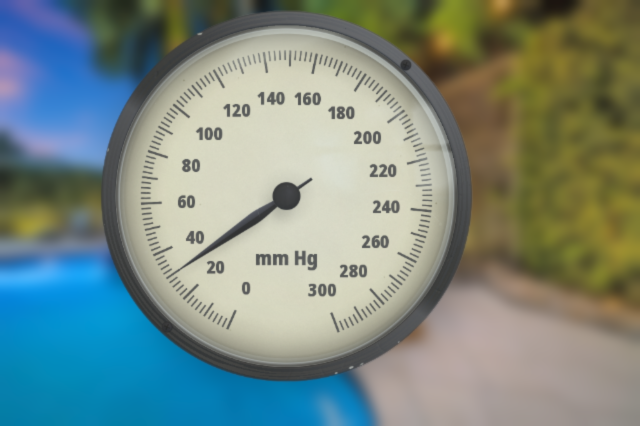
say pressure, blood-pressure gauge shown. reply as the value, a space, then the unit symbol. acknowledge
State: 30 mmHg
